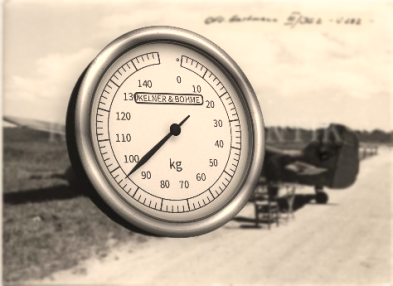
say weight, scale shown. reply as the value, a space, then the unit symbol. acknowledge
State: 96 kg
